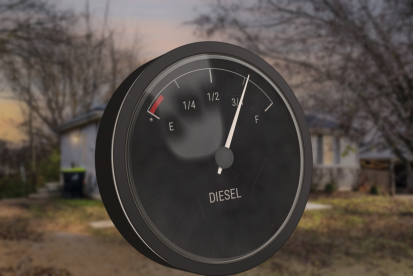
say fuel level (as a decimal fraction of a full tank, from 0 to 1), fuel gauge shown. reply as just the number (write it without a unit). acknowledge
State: 0.75
